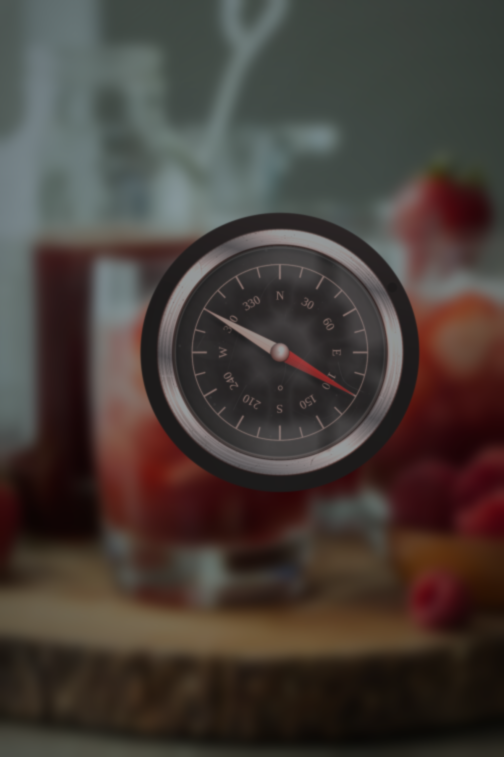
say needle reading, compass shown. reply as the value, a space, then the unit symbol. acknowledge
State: 120 °
